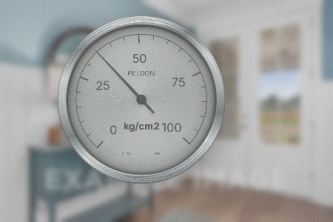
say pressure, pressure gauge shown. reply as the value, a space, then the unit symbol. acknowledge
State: 35 kg/cm²
